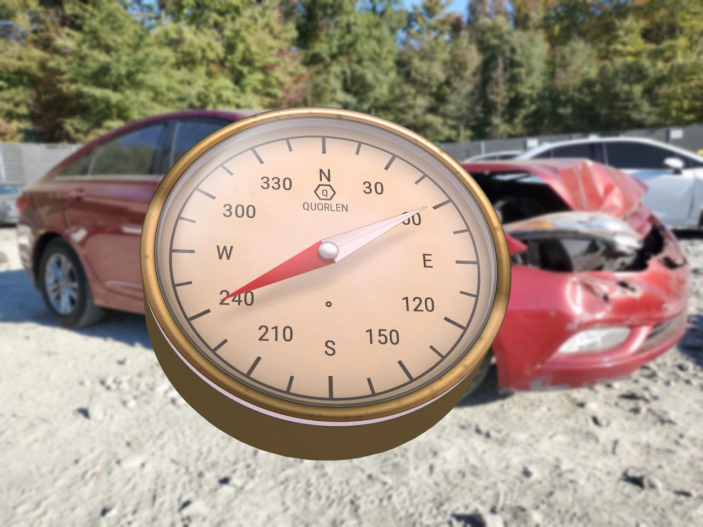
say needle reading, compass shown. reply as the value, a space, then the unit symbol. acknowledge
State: 240 °
